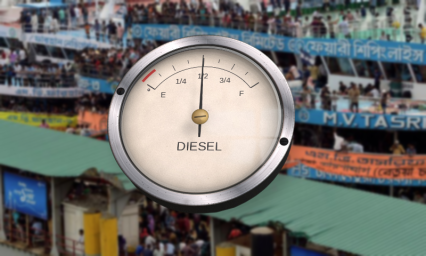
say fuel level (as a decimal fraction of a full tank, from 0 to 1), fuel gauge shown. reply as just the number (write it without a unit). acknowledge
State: 0.5
